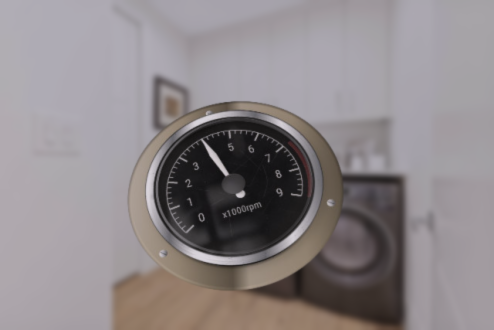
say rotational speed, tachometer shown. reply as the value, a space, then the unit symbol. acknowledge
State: 4000 rpm
